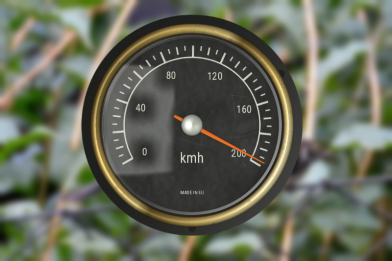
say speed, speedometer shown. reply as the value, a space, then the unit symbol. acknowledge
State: 197.5 km/h
